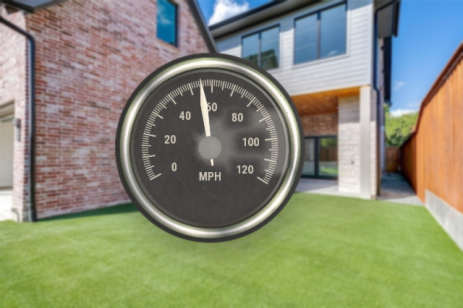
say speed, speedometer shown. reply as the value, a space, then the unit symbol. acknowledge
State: 55 mph
